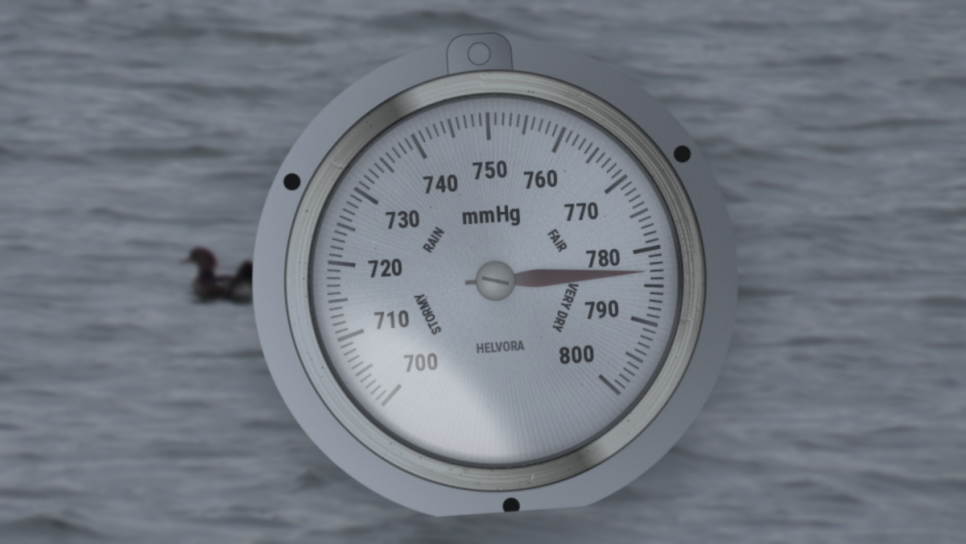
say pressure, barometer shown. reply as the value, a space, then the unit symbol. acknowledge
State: 783 mmHg
